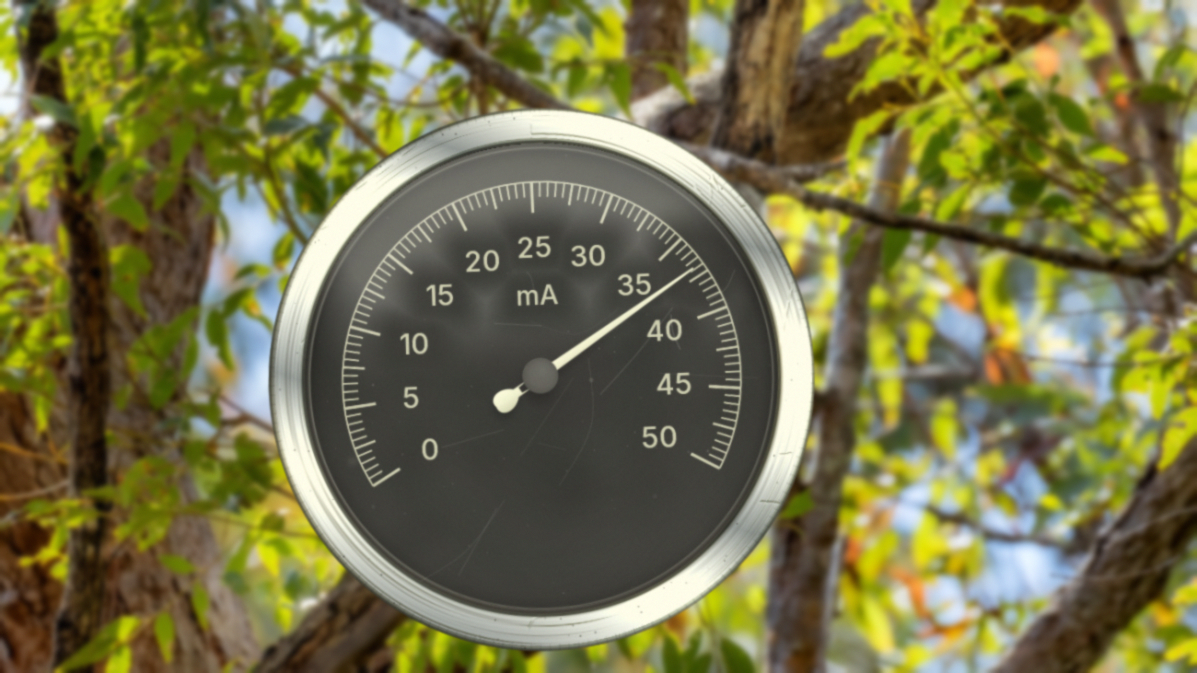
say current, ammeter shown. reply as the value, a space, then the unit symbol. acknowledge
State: 37 mA
